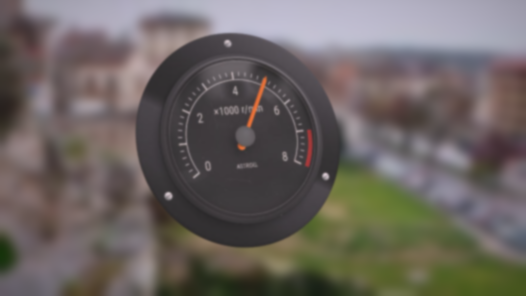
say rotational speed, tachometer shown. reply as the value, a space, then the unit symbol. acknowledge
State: 5000 rpm
